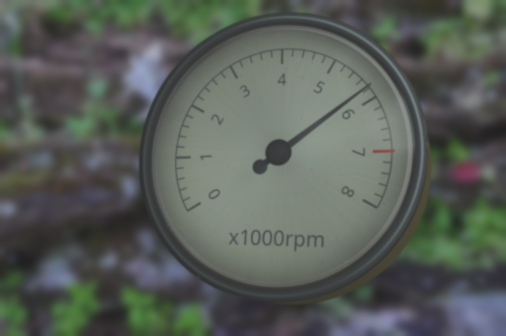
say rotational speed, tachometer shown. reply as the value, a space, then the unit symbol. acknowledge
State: 5800 rpm
